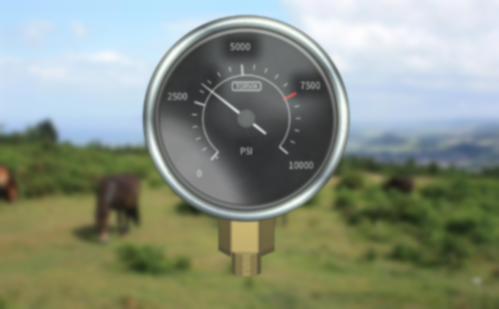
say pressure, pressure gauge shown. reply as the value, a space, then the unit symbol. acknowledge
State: 3250 psi
